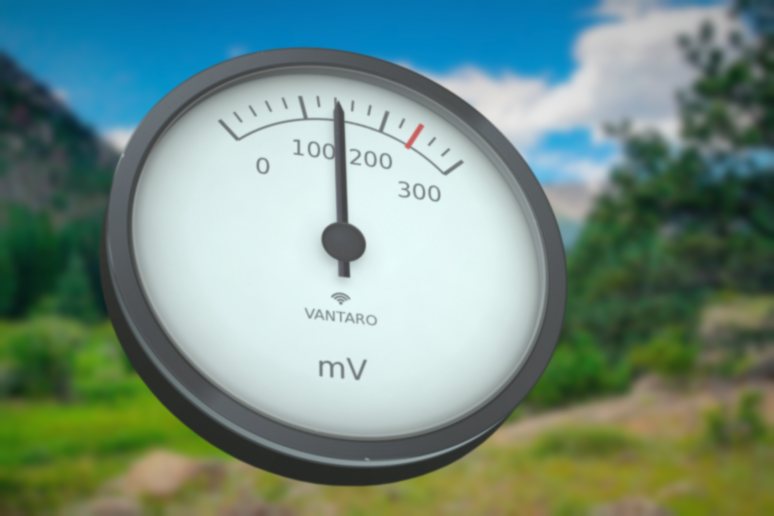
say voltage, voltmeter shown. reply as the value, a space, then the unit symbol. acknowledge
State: 140 mV
